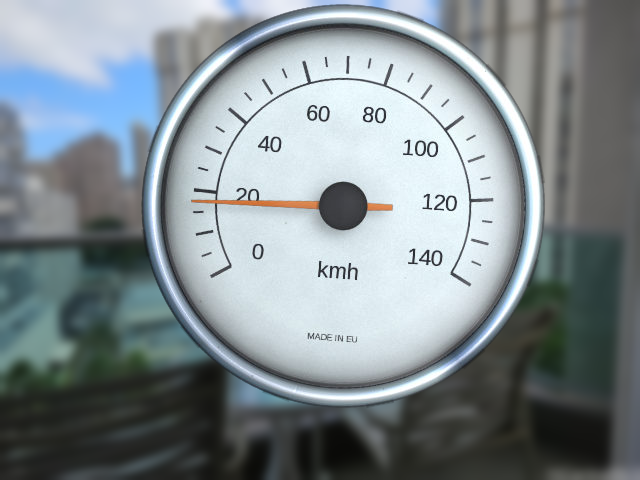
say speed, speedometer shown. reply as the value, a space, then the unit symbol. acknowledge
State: 17.5 km/h
